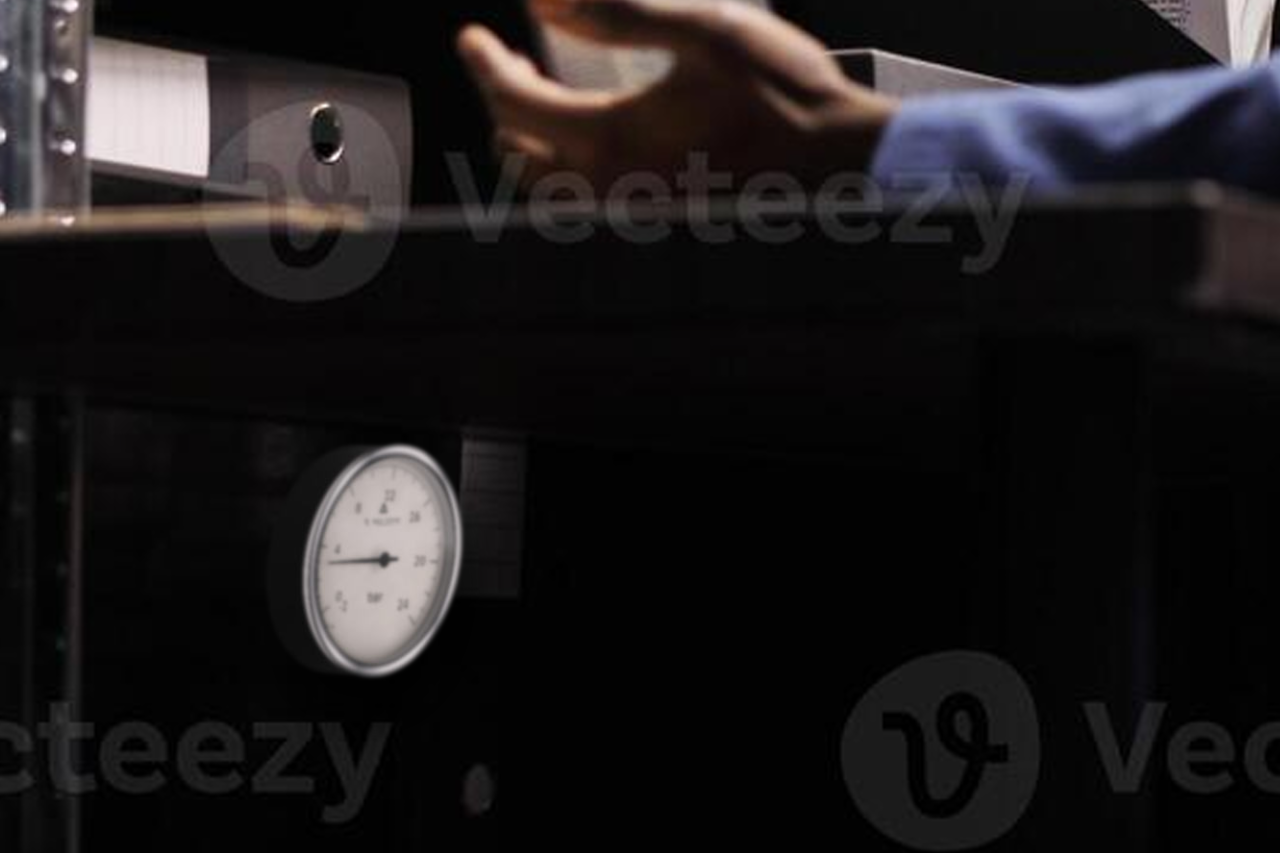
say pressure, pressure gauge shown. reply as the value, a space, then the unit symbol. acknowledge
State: 3 bar
